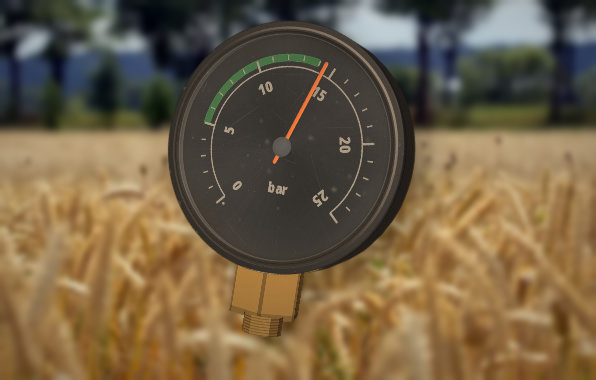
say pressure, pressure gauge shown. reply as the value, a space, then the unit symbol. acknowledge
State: 14.5 bar
